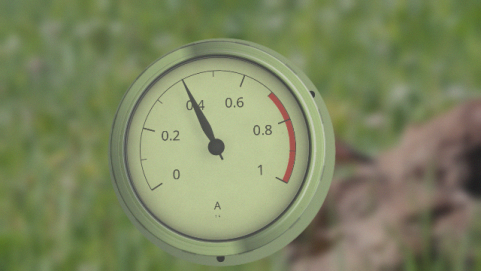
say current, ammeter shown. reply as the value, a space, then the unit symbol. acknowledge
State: 0.4 A
